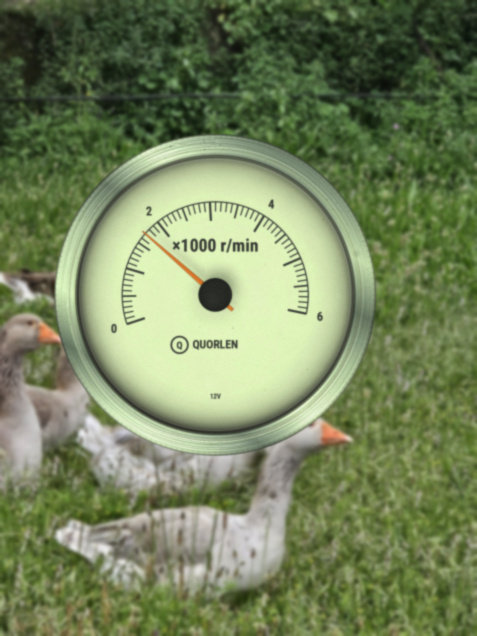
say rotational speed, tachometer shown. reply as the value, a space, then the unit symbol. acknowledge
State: 1700 rpm
